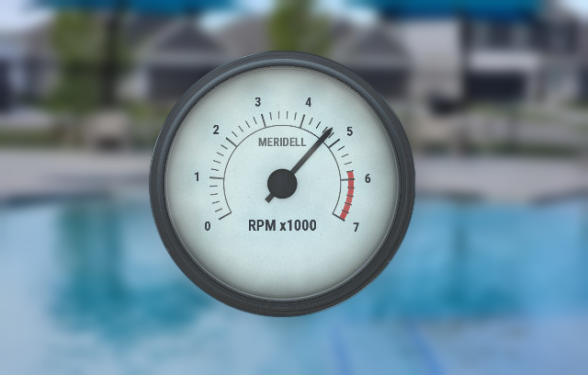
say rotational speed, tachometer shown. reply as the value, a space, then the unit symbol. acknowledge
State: 4700 rpm
